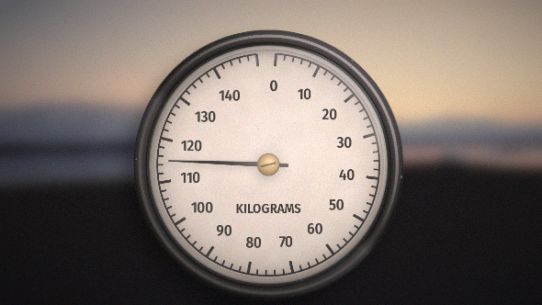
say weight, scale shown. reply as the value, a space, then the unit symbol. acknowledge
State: 115 kg
